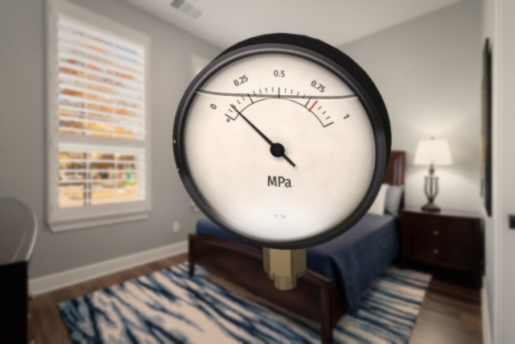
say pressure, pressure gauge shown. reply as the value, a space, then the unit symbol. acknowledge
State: 0.1 MPa
